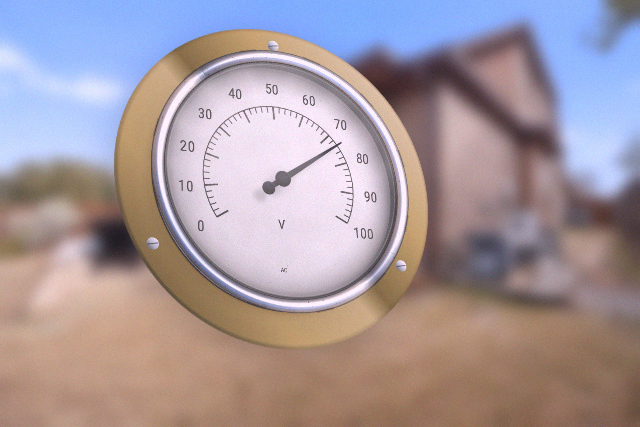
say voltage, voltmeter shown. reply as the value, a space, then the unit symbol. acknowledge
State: 74 V
